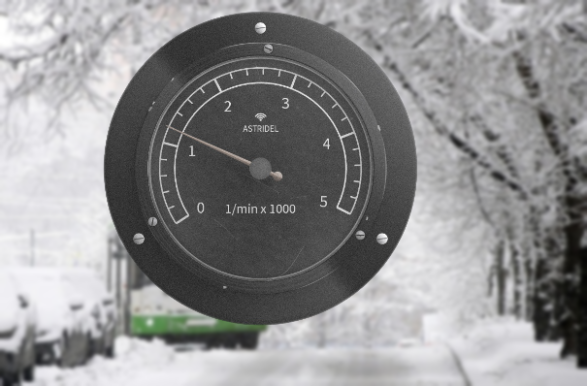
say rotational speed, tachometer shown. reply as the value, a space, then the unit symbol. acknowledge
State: 1200 rpm
